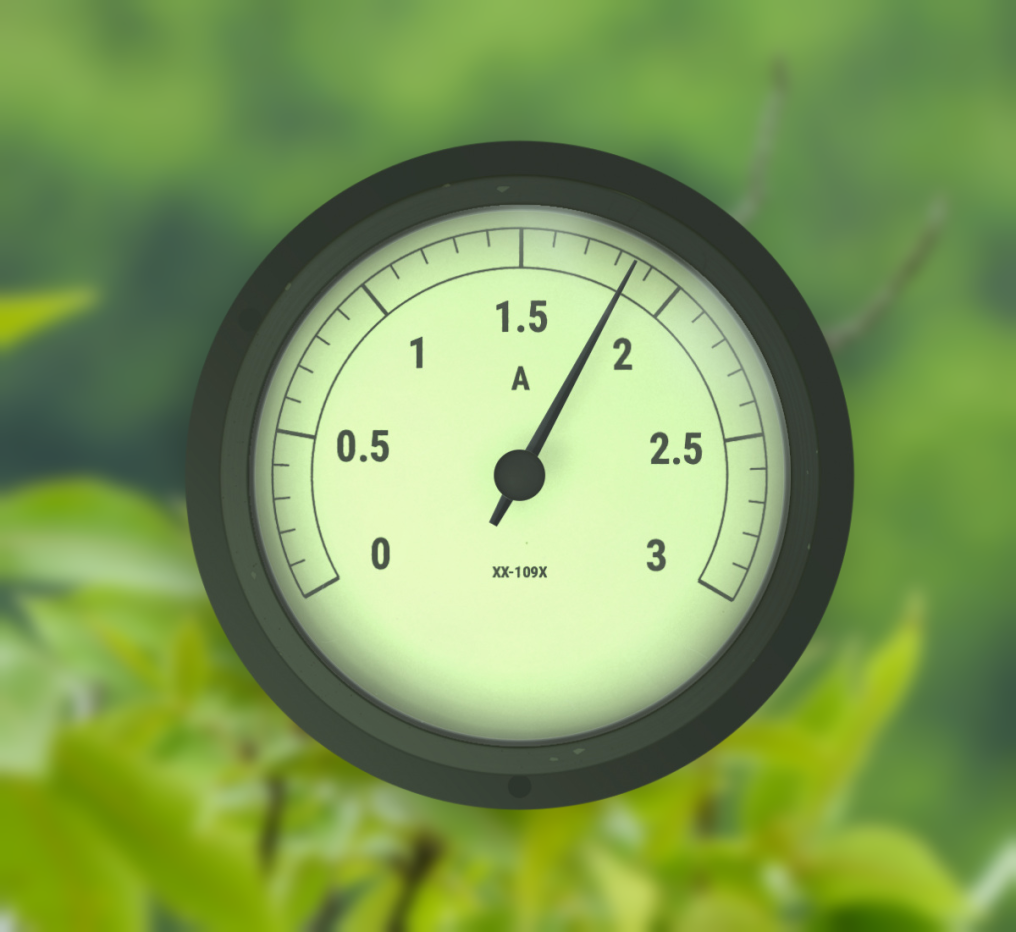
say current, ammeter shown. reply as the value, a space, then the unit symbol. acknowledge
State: 1.85 A
